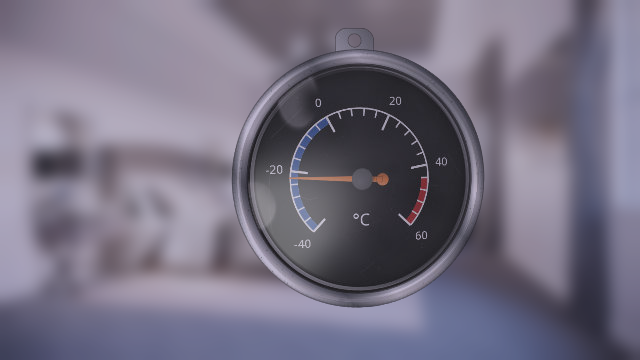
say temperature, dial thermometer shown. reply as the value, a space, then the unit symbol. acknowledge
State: -22 °C
